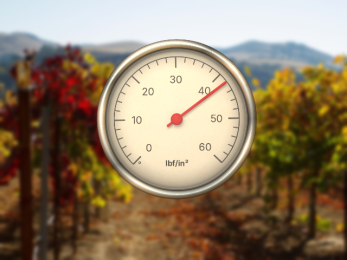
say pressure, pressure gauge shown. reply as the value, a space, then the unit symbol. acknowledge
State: 42 psi
